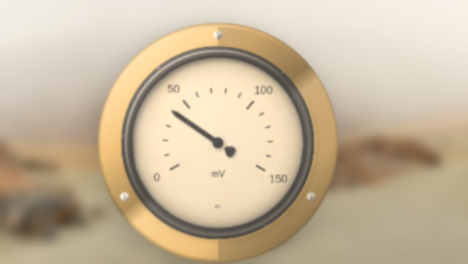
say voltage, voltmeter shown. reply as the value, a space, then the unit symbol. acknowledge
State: 40 mV
